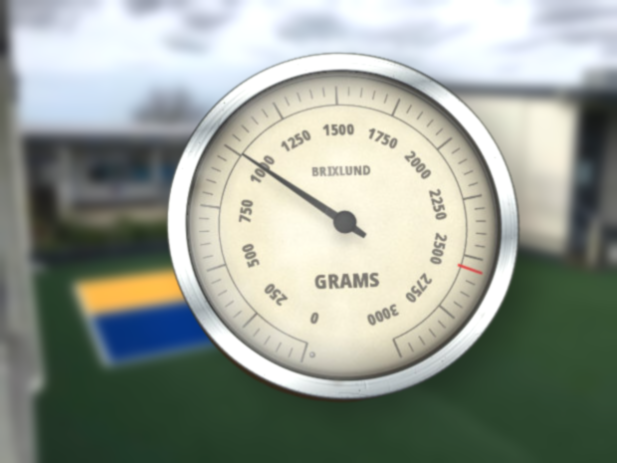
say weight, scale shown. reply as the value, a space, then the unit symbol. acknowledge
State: 1000 g
